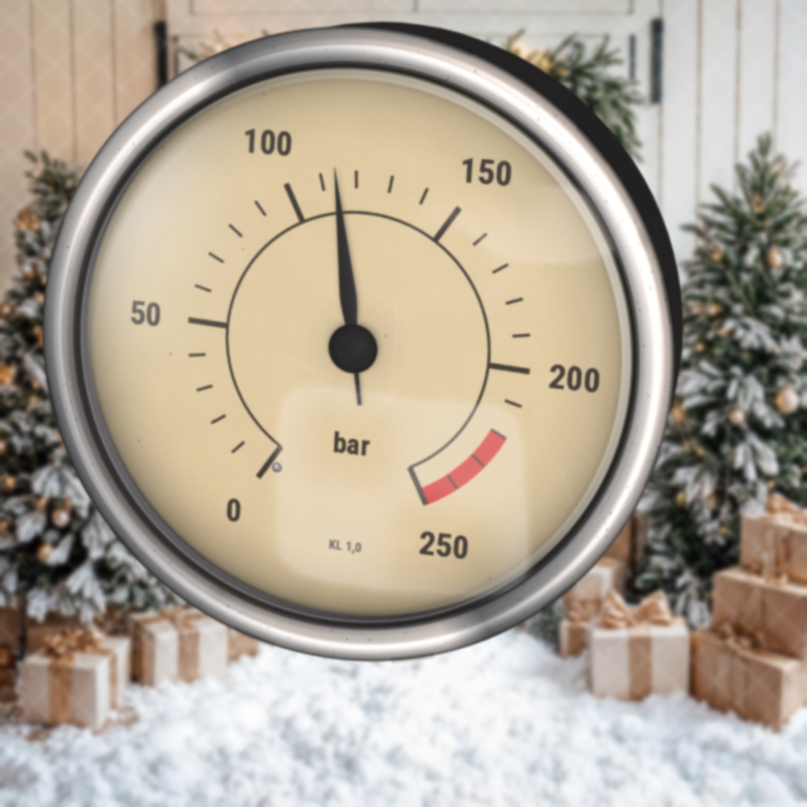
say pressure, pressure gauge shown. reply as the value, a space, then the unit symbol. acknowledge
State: 115 bar
